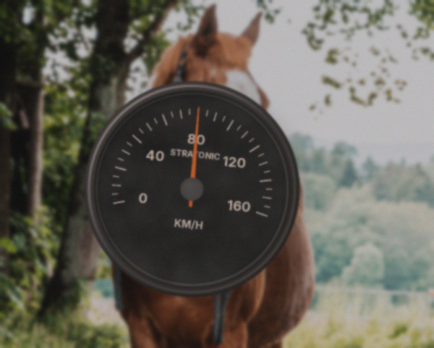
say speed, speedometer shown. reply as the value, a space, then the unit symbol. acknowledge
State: 80 km/h
